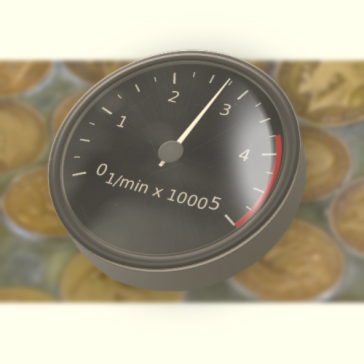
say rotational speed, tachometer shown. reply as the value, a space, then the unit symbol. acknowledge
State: 2750 rpm
